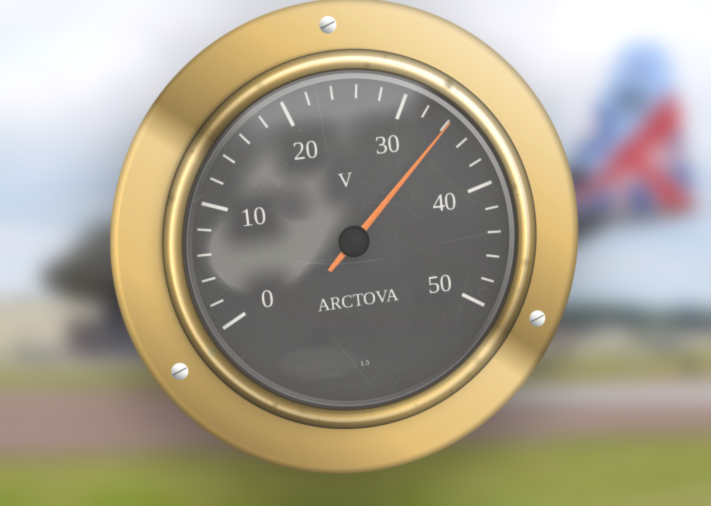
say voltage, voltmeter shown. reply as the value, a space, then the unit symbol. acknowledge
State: 34 V
